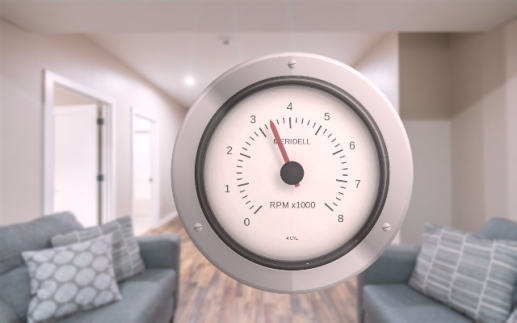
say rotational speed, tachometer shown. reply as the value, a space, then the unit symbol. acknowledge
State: 3400 rpm
